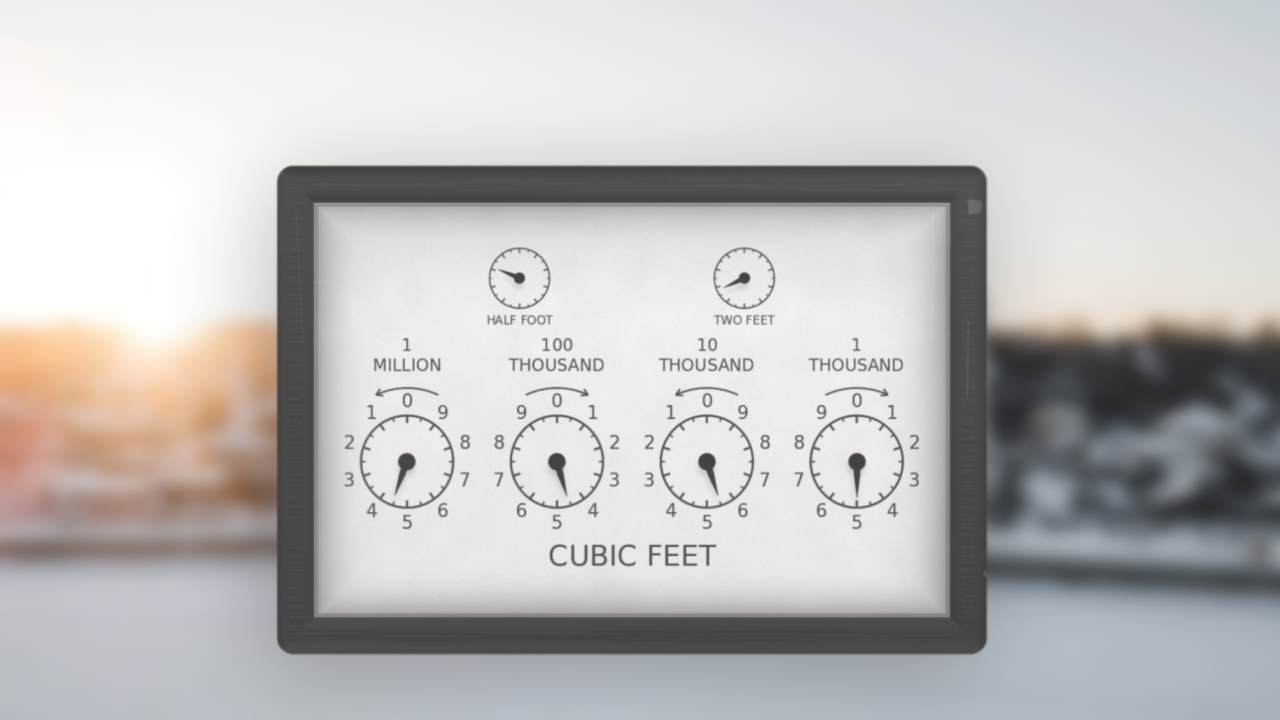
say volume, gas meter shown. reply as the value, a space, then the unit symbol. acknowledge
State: 445500 ft³
